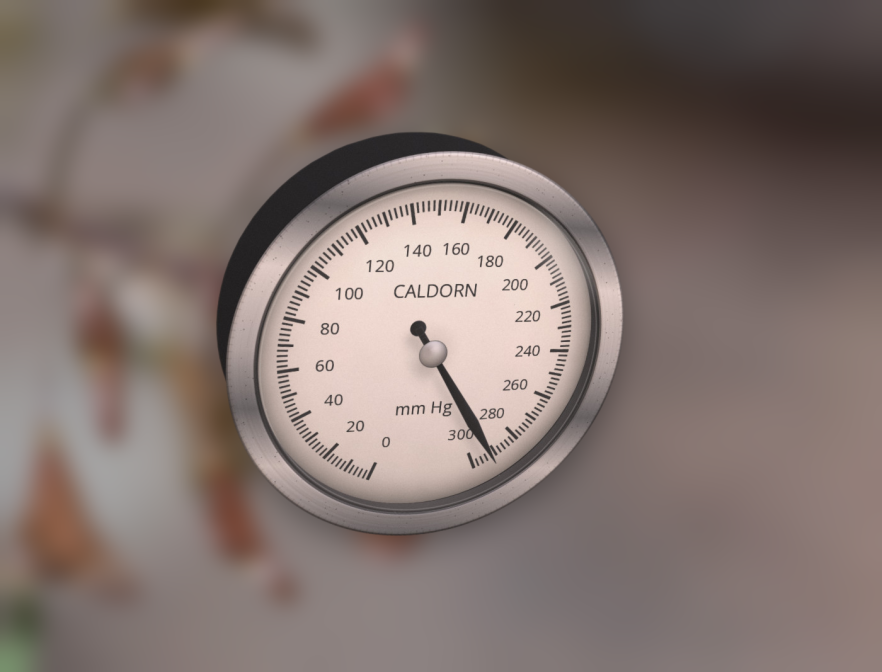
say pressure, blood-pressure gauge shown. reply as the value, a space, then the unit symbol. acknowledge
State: 292 mmHg
